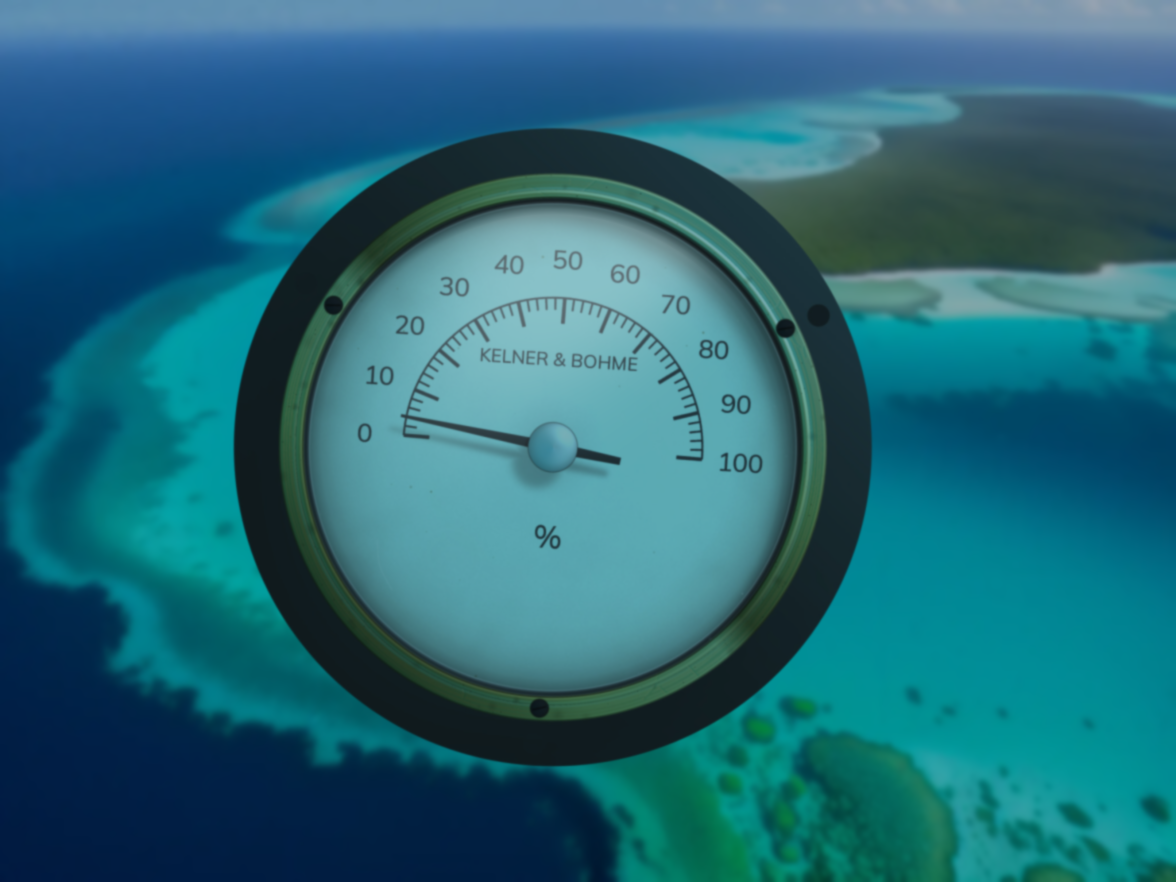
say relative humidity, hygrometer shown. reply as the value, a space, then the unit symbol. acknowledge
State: 4 %
